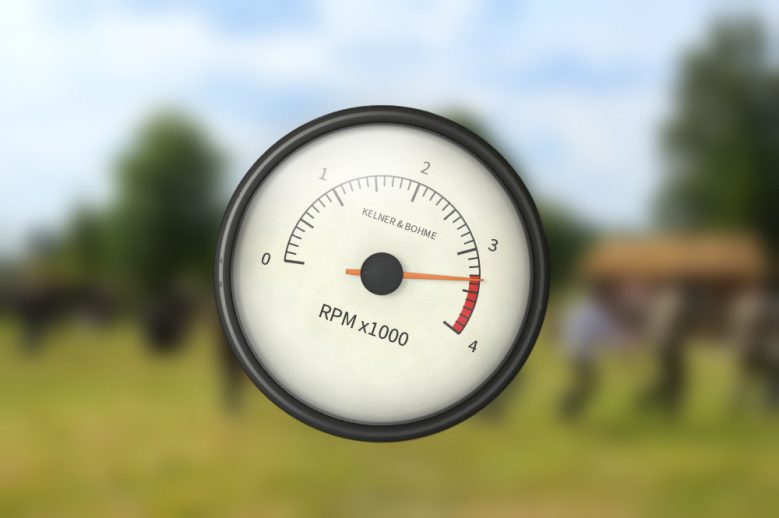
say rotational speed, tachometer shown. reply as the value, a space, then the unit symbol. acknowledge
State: 3350 rpm
